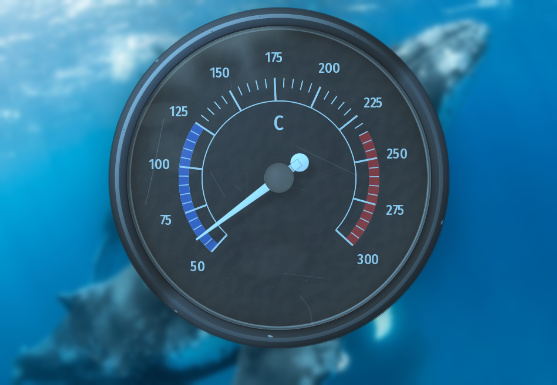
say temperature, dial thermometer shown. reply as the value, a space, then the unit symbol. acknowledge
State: 60 °C
